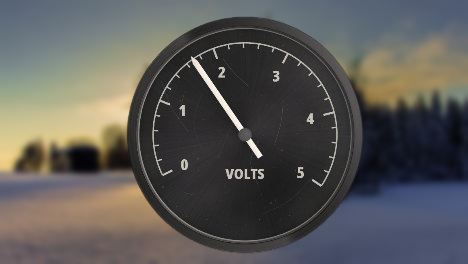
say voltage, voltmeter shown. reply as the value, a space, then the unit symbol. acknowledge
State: 1.7 V
